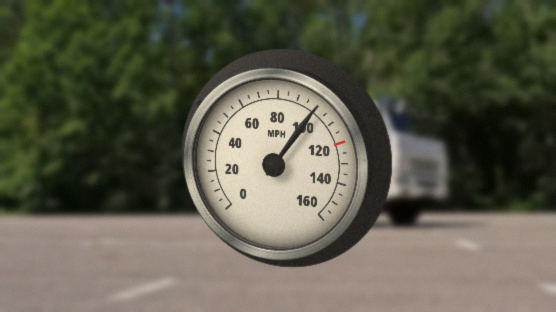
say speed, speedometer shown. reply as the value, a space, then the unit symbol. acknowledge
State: 100 mph
